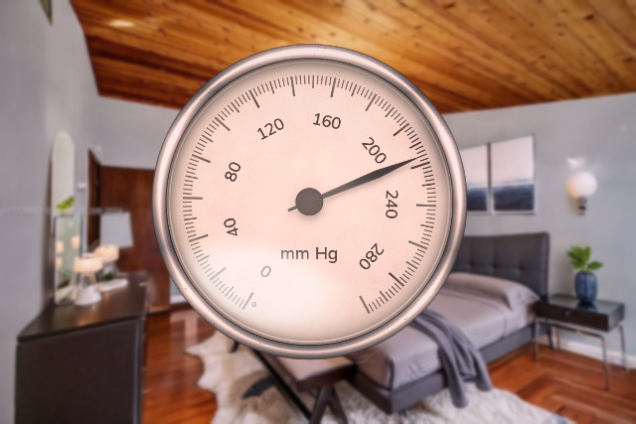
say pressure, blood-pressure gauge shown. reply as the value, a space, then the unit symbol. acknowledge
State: 216 mmHg
